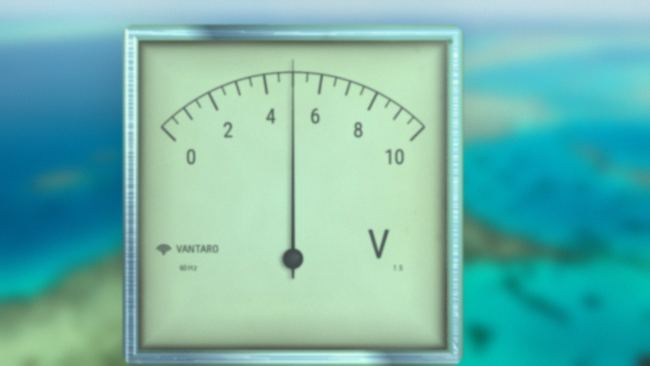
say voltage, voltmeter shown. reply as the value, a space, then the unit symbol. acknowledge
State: 5 V
